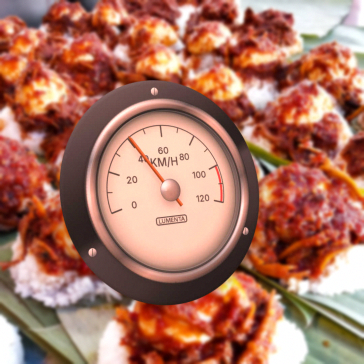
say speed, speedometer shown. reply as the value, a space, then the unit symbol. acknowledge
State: 40 km/h
